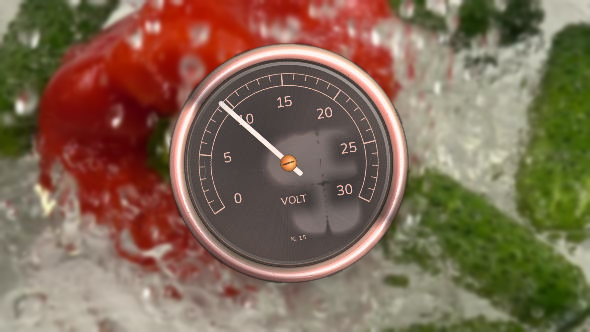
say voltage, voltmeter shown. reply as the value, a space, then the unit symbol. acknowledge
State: 9.5 V
